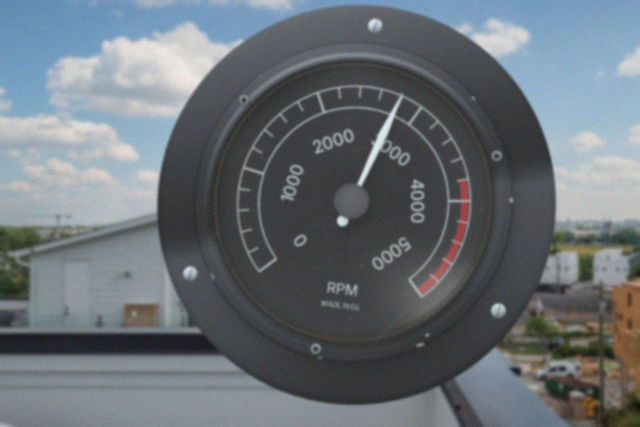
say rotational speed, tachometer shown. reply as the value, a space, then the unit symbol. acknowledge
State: 2800 rpm
